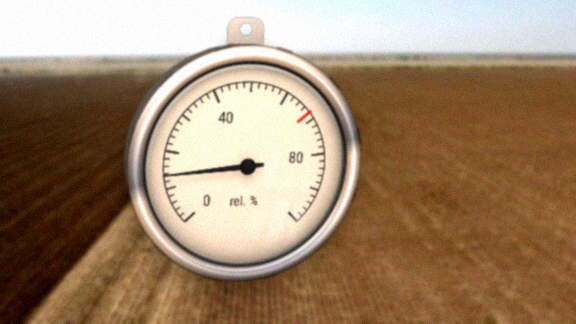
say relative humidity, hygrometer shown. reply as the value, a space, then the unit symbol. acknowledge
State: 14 %
